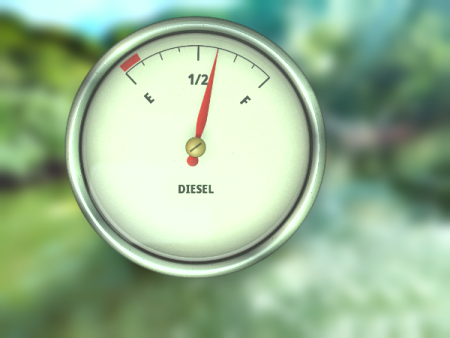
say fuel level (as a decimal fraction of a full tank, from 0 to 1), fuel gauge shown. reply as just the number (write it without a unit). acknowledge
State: 0.625
